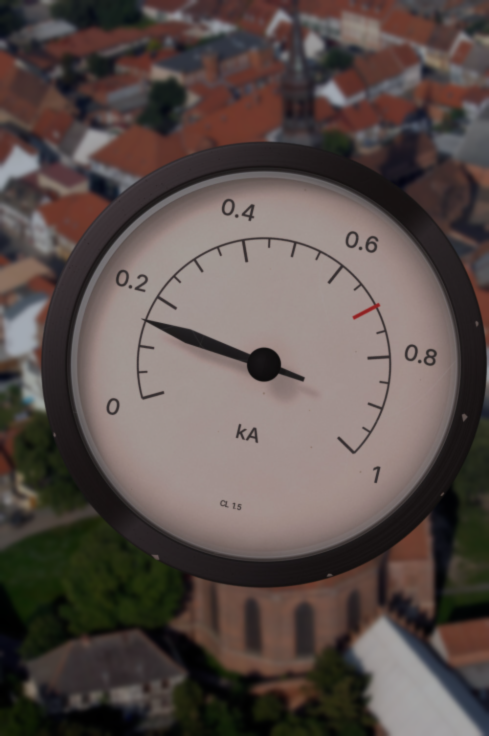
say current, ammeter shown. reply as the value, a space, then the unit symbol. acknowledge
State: 0.15 kA
